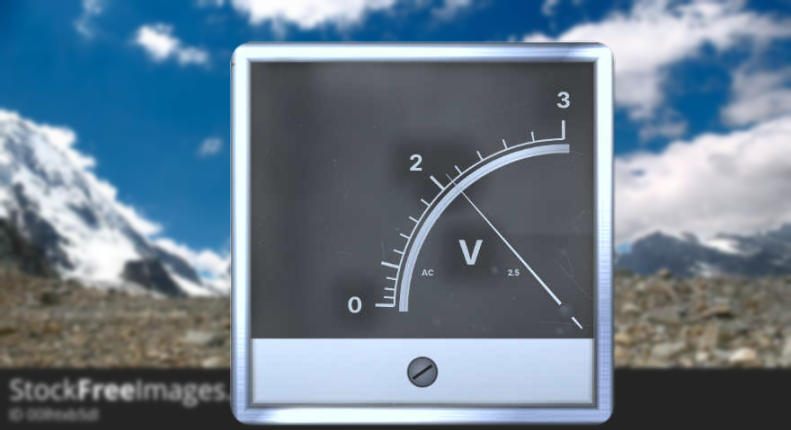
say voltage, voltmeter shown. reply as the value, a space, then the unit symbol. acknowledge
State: 2.1 V
